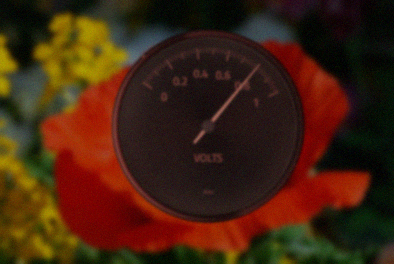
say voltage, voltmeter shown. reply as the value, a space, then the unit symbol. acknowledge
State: 0.8 V
